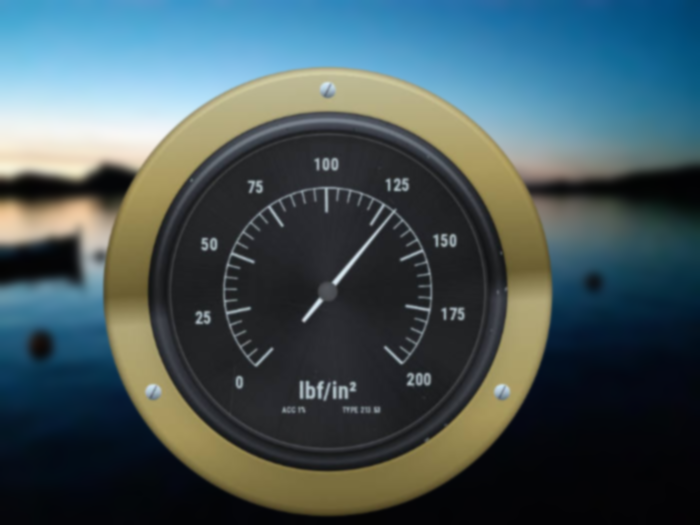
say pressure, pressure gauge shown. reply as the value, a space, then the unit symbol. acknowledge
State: 130 psi
